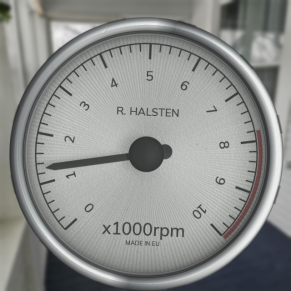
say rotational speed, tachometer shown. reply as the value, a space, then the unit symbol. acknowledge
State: 1300 rpm
